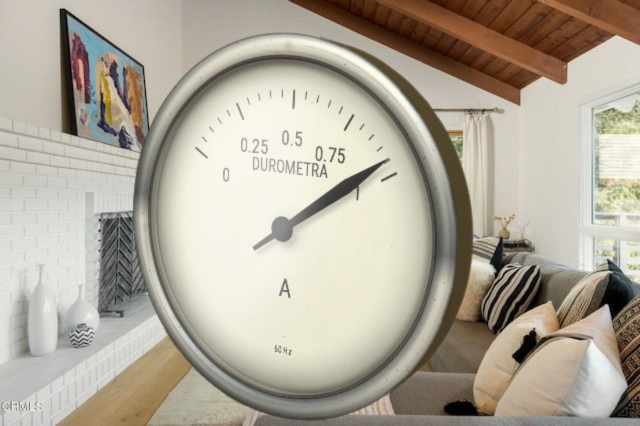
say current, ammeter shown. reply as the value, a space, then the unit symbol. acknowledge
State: 0.95 A
